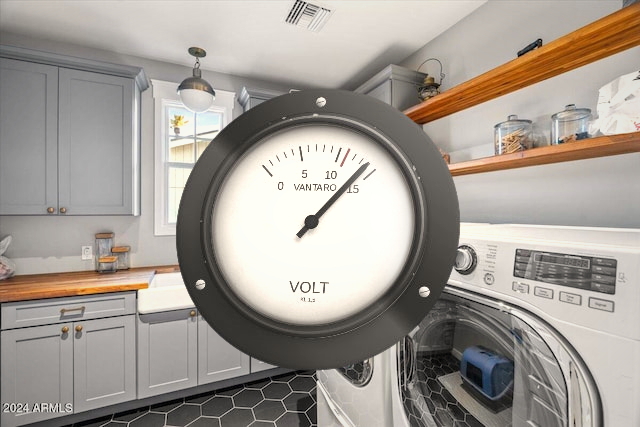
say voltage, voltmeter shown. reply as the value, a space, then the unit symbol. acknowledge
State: 14 V
